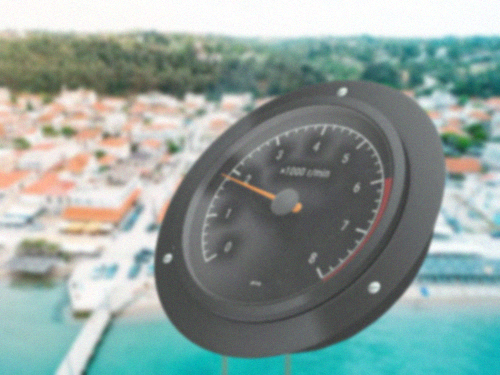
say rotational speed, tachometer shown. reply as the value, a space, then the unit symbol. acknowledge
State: 1800 rpm
